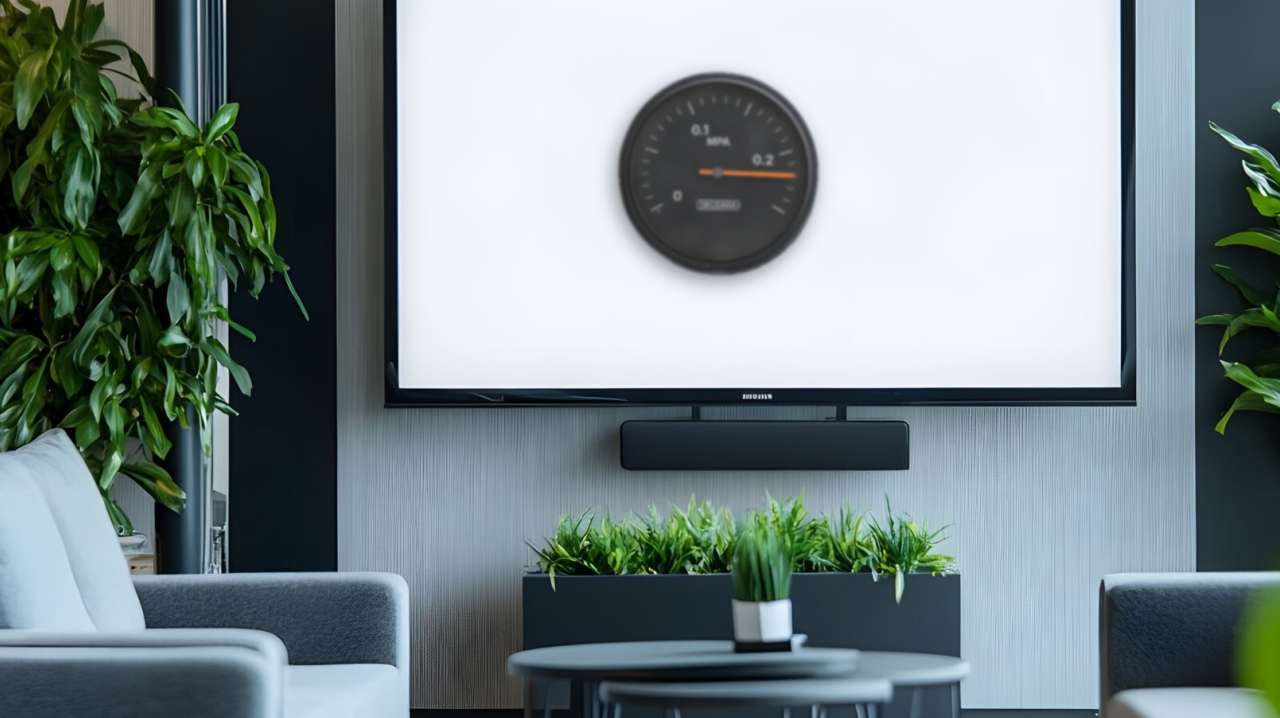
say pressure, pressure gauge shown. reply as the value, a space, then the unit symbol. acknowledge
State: 0.22 MPa
